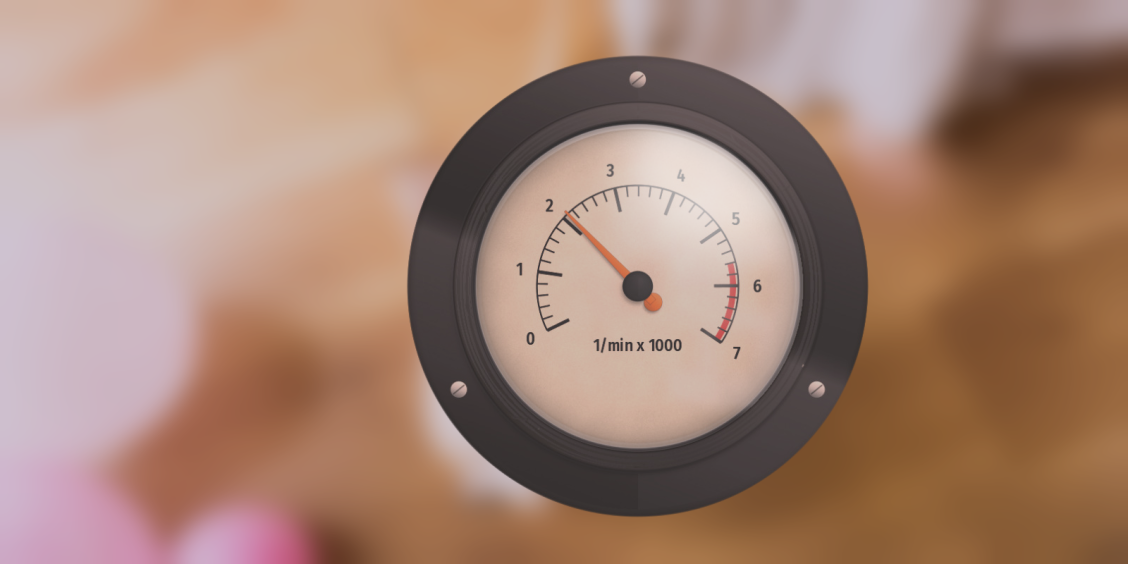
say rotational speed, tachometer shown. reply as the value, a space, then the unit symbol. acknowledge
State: 2100 rpm
